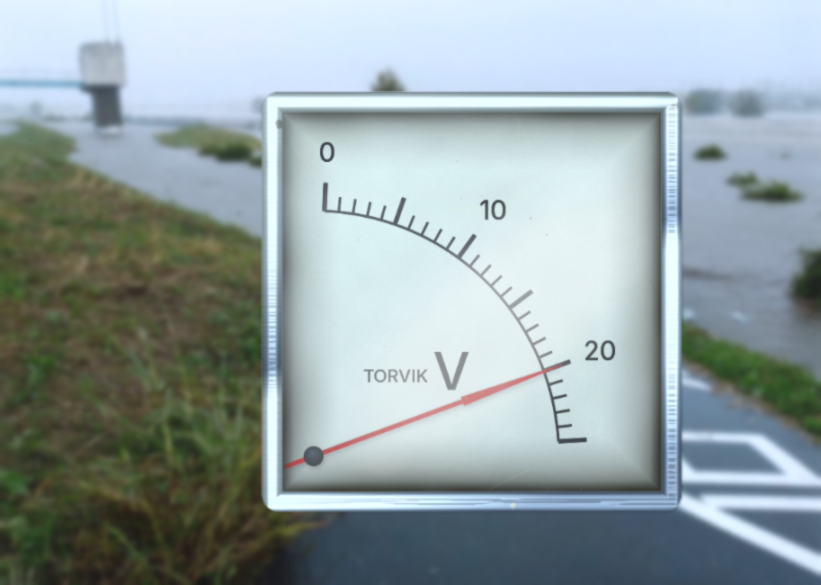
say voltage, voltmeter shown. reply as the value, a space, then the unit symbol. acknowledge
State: 20 V
